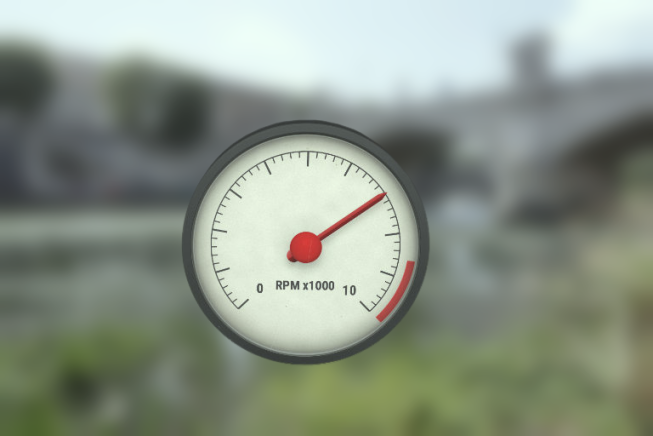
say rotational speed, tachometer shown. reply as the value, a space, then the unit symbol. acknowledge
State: 7000 rpm
